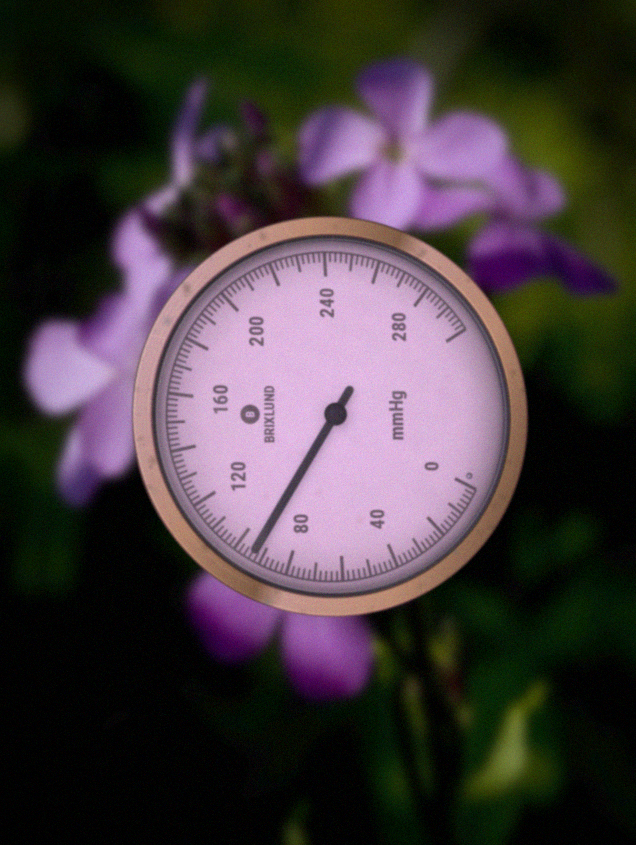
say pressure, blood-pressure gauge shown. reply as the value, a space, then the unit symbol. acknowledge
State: 94 mmHg
